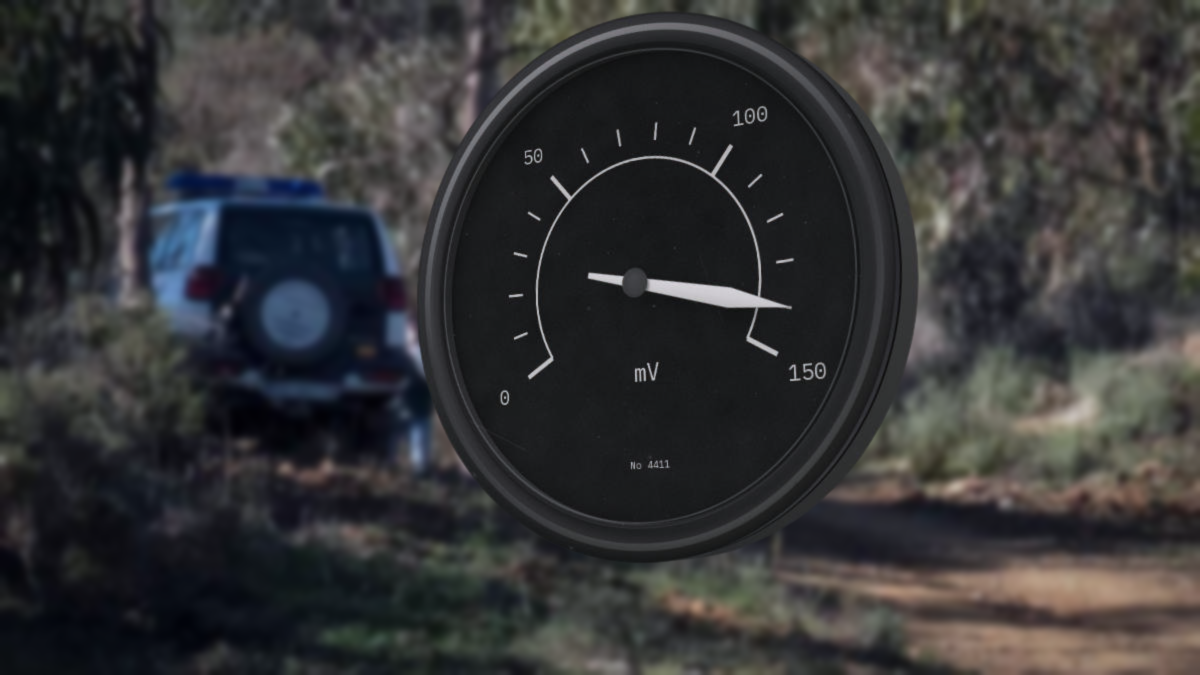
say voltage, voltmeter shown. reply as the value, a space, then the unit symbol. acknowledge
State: 140 mV
